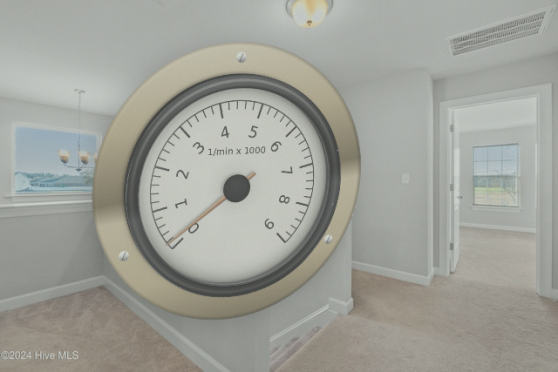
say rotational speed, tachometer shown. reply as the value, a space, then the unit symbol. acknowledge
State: 200 rpm
